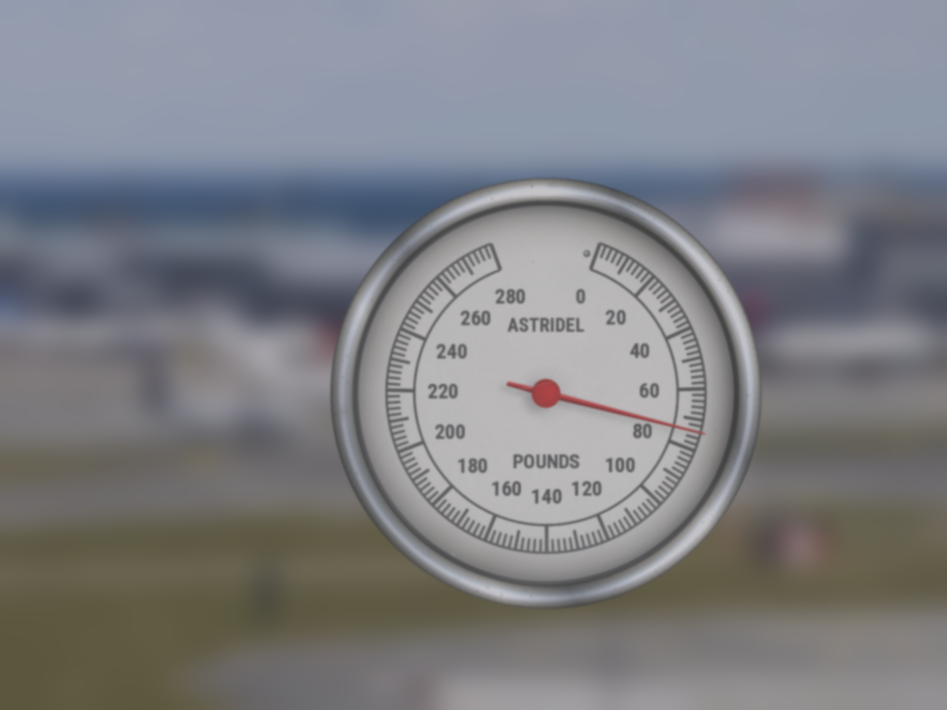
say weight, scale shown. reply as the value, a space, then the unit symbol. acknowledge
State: 74 lb
